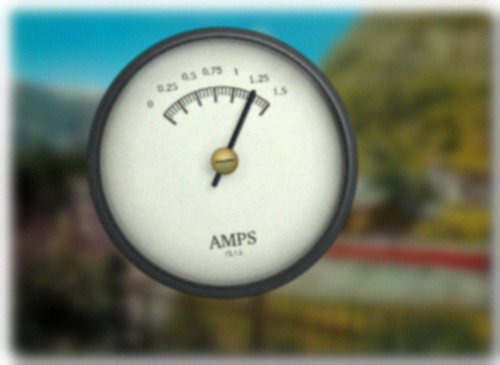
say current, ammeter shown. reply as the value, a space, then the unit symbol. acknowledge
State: 1.25 A
